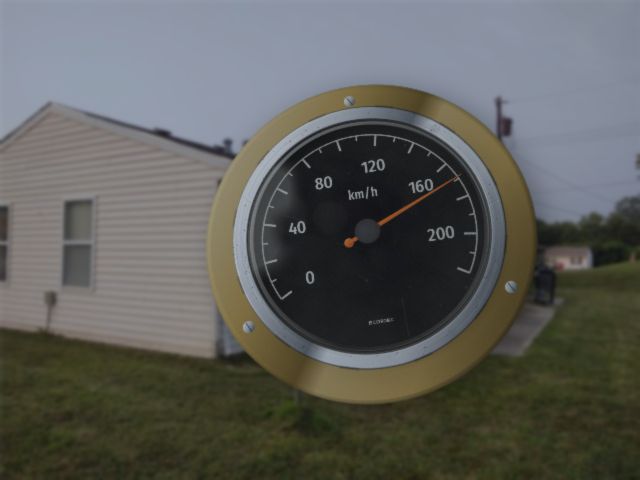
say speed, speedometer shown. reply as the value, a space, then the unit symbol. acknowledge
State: 170 km/h
